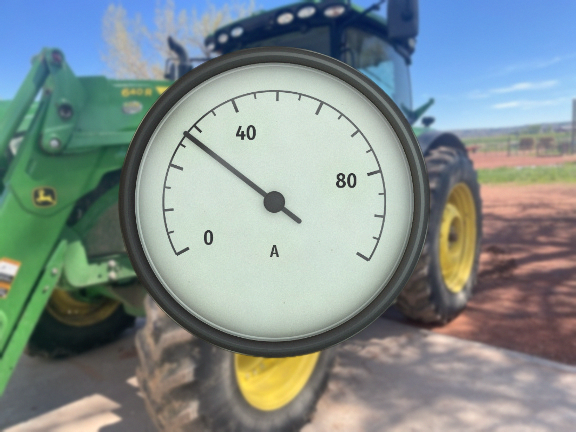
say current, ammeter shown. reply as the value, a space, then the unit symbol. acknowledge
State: 27.5 A
